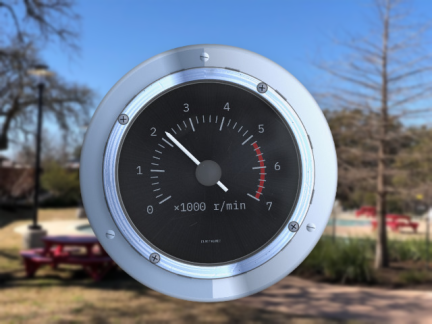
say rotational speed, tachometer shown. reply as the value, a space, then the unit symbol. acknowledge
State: 2200 rpm
